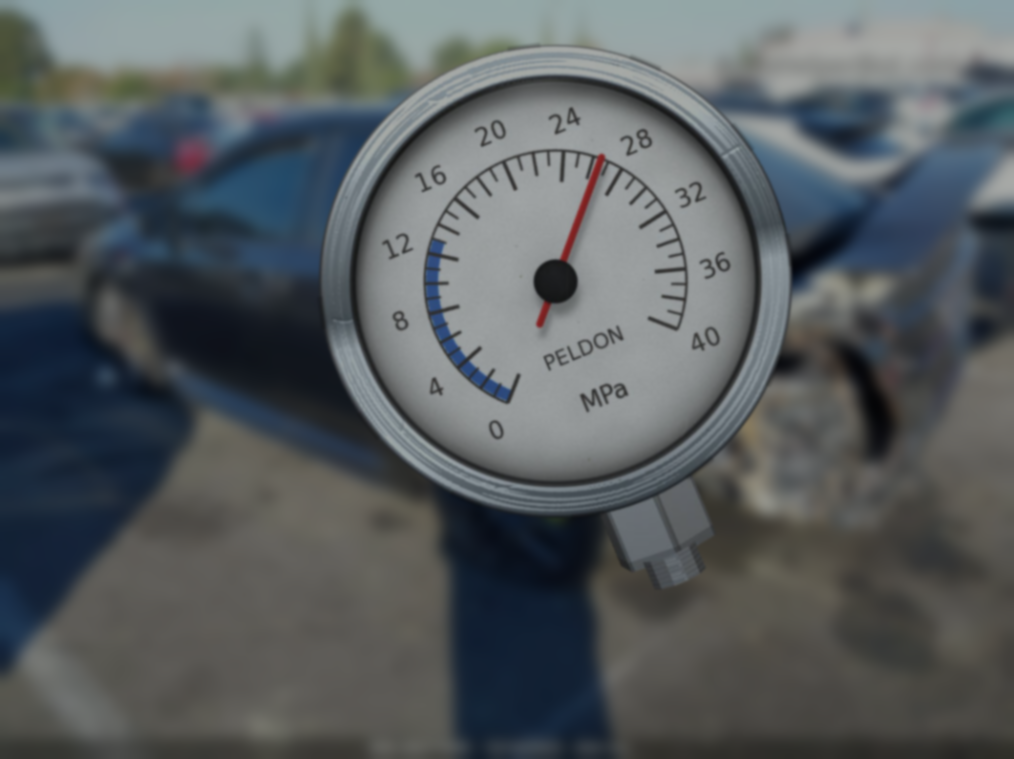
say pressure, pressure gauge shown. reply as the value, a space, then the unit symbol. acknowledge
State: 26.5 MPa
